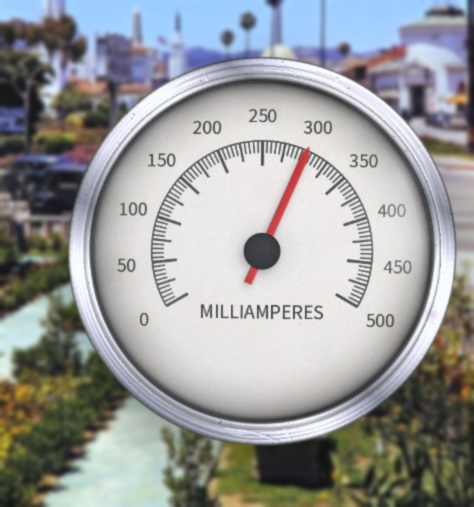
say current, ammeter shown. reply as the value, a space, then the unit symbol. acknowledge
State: 300 mA
